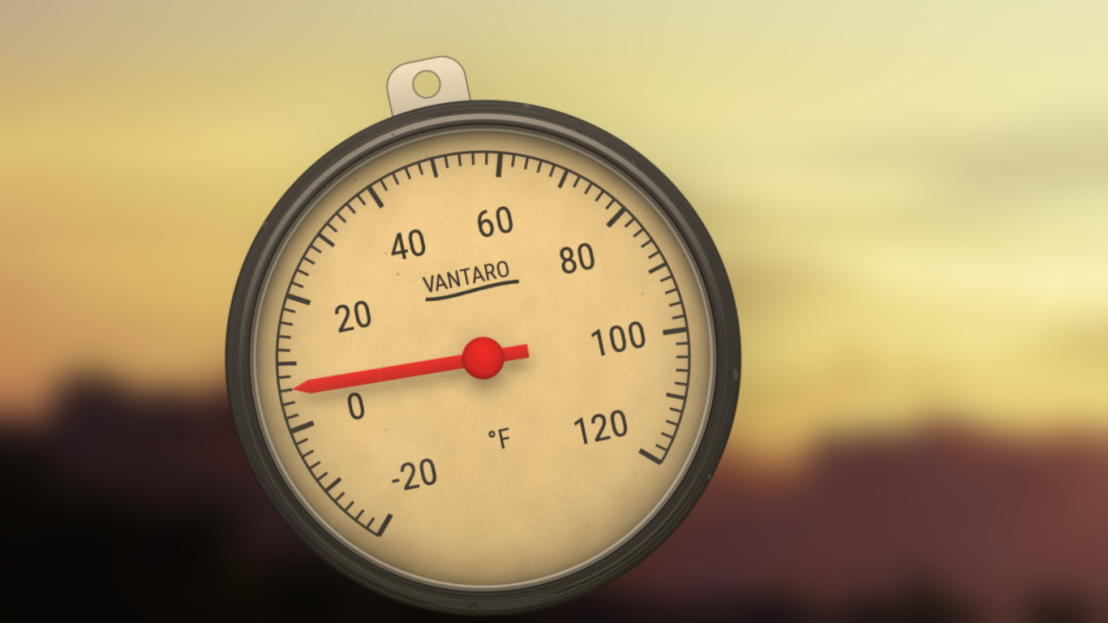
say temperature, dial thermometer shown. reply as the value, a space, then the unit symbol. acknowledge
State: 6 °F
